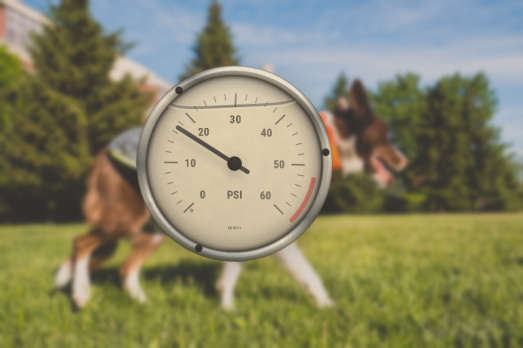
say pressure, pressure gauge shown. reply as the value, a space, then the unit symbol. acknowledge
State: 17 psi
